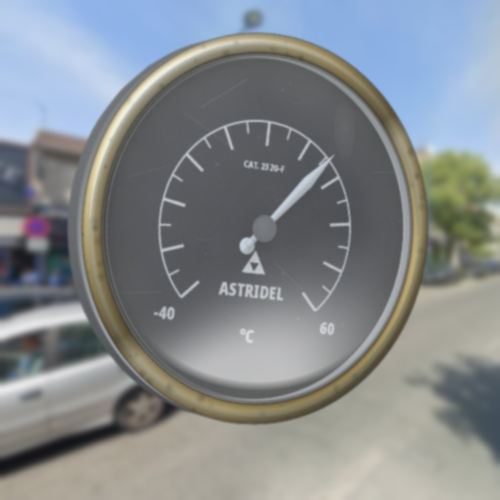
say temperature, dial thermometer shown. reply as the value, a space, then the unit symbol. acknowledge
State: 25 °C
